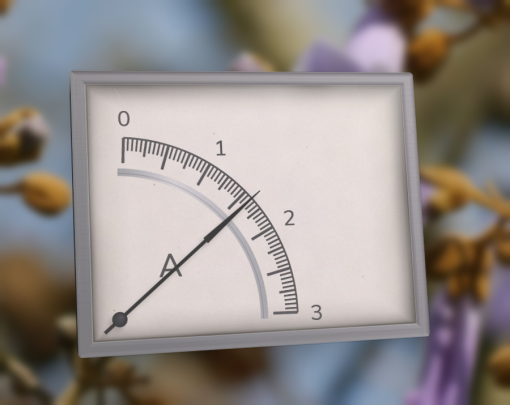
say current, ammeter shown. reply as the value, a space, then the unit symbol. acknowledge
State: 1.6 A
